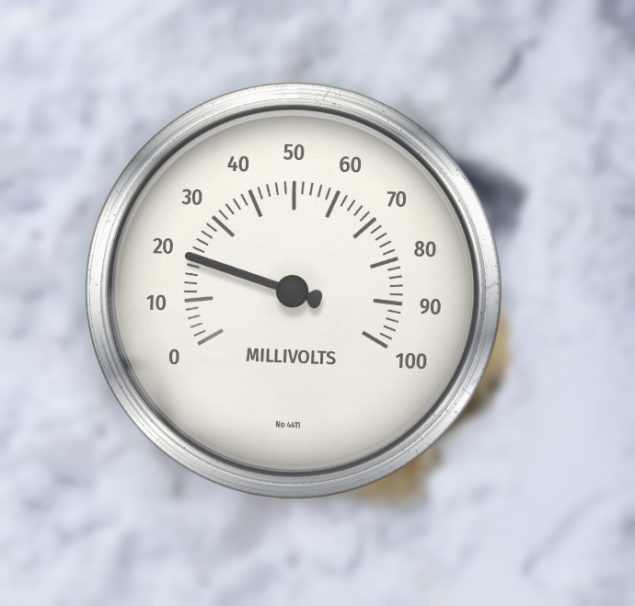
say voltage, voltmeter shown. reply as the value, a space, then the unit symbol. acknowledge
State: 20 mV
